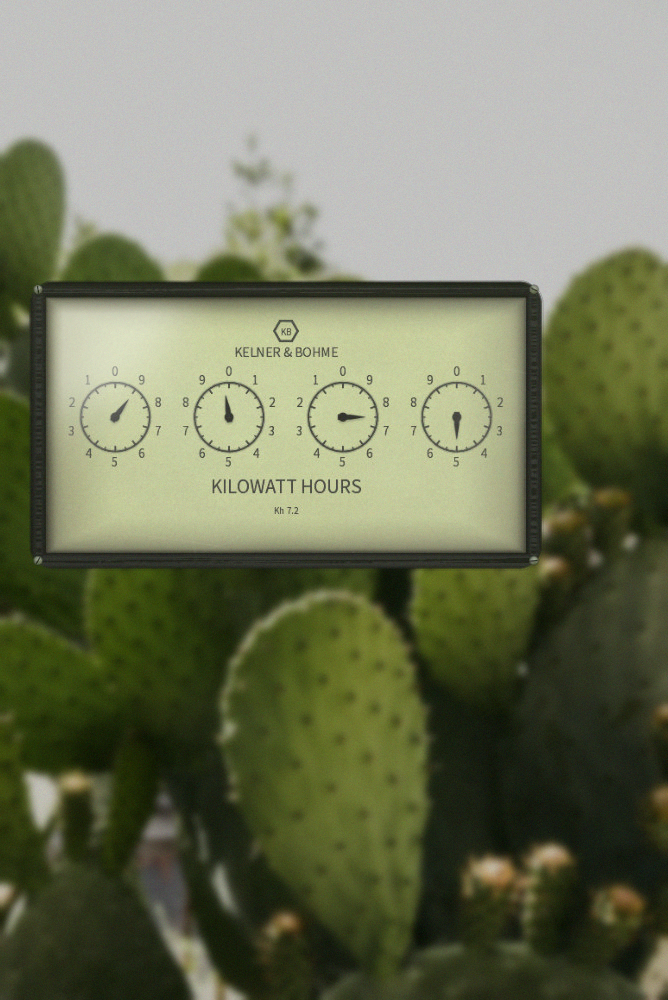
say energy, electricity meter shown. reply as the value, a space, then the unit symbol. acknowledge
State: 8975 kWh
